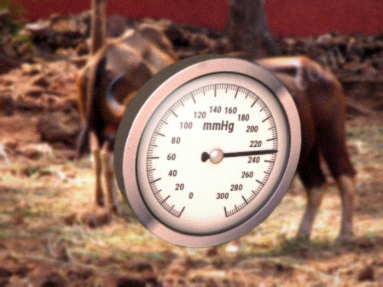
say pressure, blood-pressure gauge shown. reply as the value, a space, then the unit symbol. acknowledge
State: 230 mmHg
